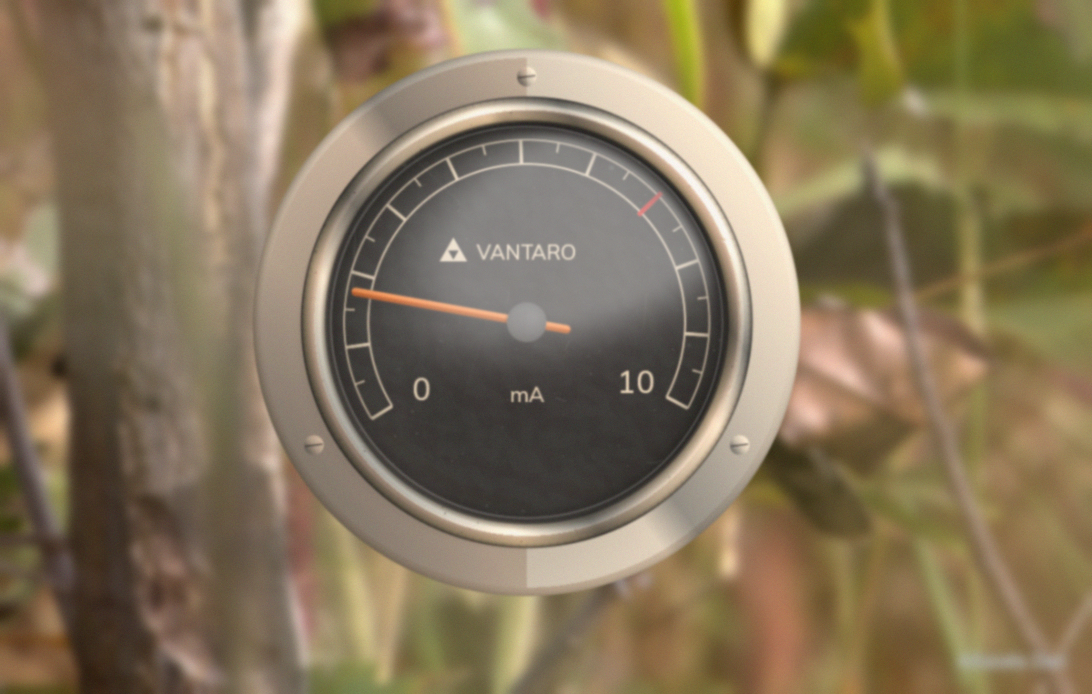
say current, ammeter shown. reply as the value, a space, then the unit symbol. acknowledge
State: 1.75 mA
